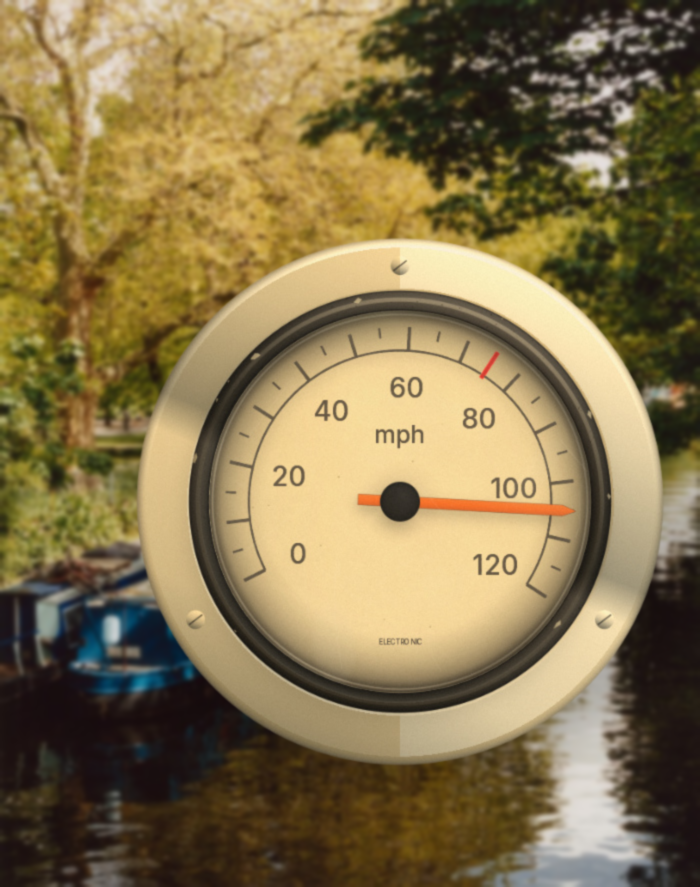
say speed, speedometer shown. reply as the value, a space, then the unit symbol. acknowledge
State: 105 mph
